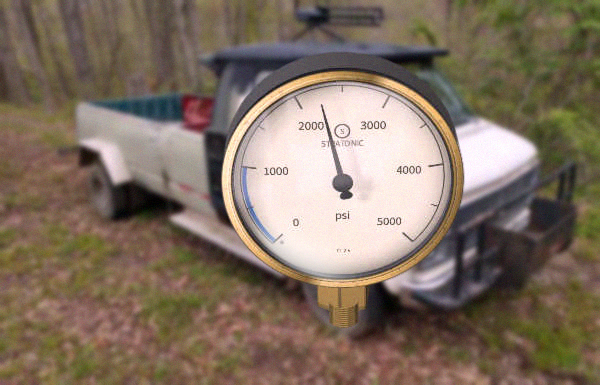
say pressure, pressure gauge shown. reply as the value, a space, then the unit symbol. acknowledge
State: 2250 psi
